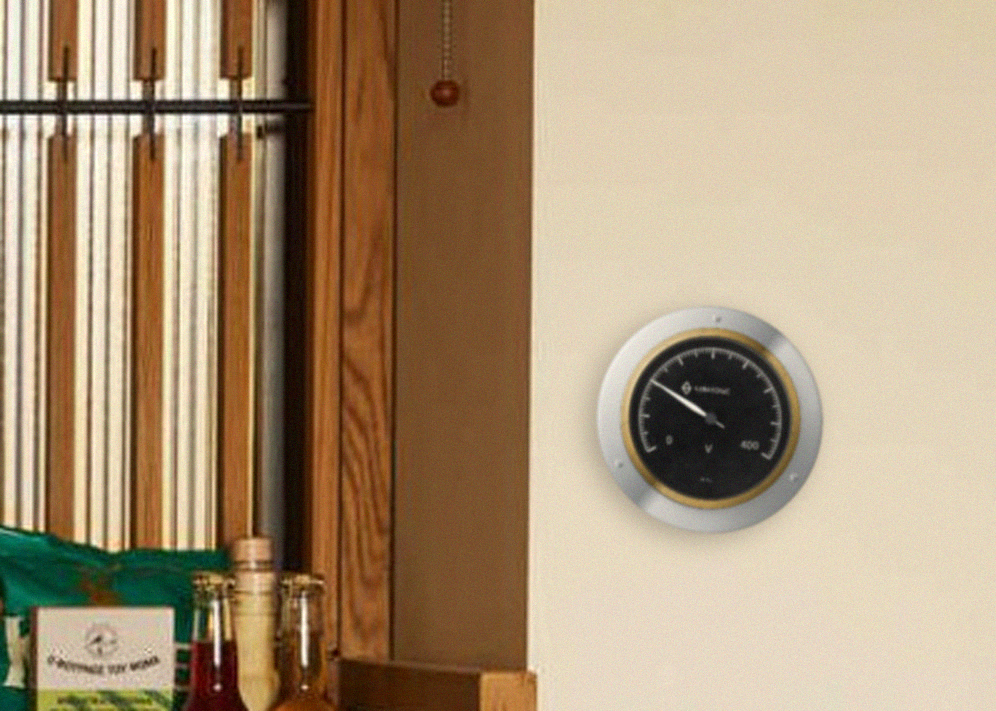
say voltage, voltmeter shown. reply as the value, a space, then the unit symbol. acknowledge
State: 100 V
